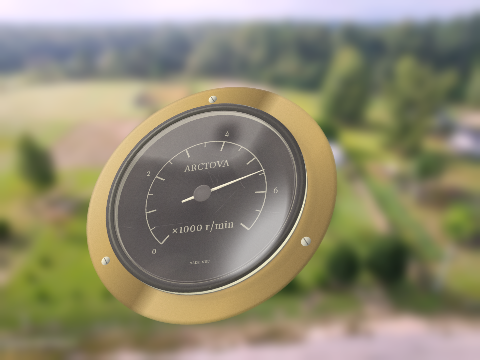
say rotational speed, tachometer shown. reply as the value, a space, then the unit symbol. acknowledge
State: 5500 rpm
